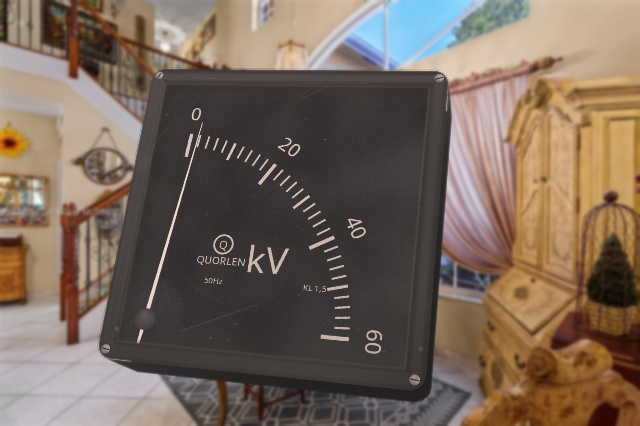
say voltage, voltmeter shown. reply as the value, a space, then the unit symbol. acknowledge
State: 2 kV
